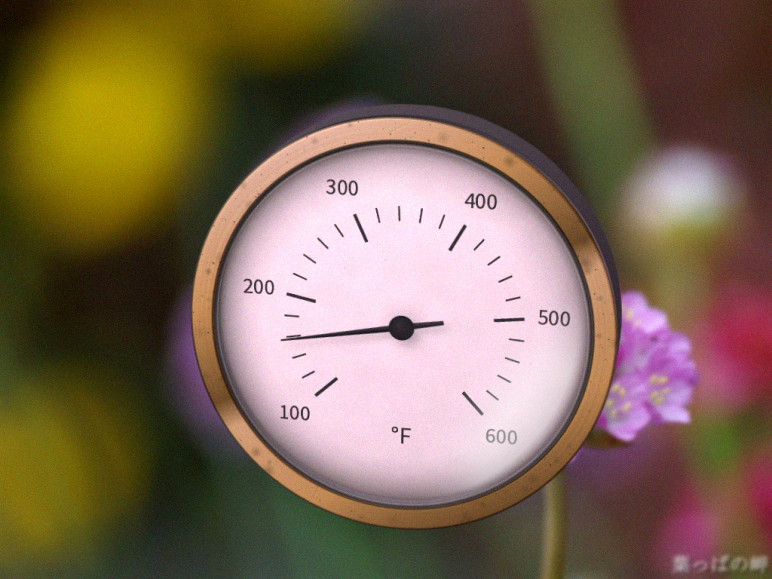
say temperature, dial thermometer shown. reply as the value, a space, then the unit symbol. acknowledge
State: 160 °F
